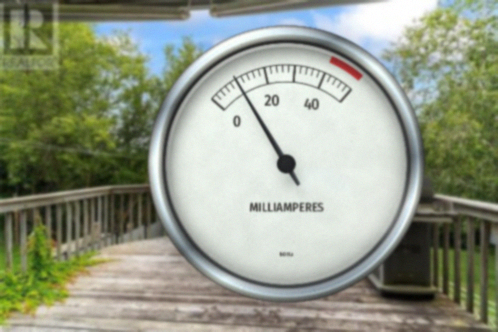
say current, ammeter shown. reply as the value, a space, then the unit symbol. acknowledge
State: 10 mA
